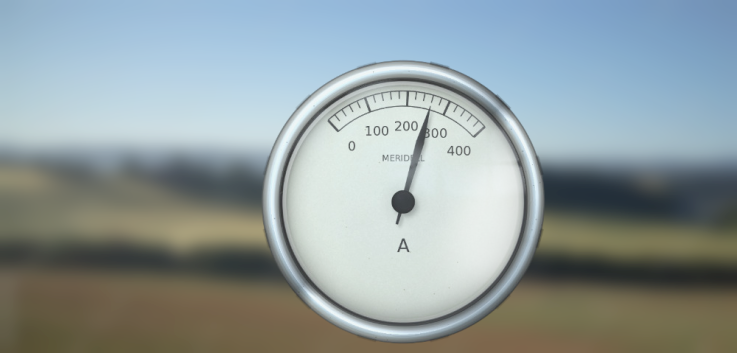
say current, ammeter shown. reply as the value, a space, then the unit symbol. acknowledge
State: 260 A
